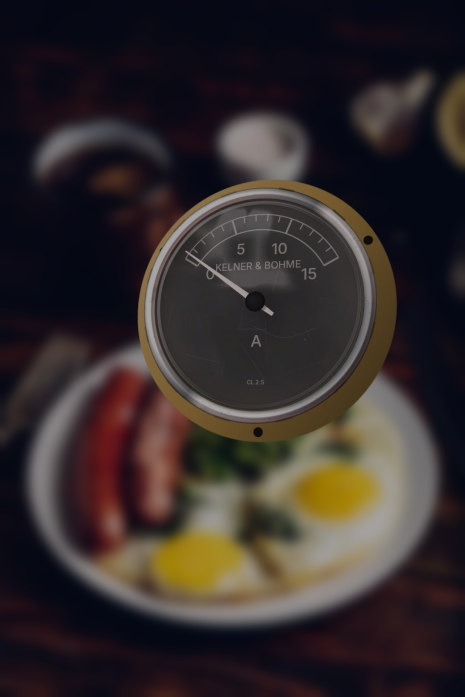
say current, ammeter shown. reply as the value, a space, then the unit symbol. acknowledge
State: 0.5 A
